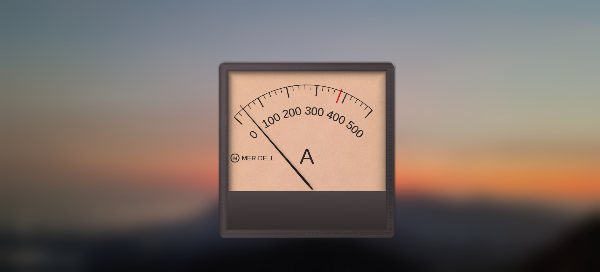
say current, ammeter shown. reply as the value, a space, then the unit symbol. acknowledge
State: 40 A
